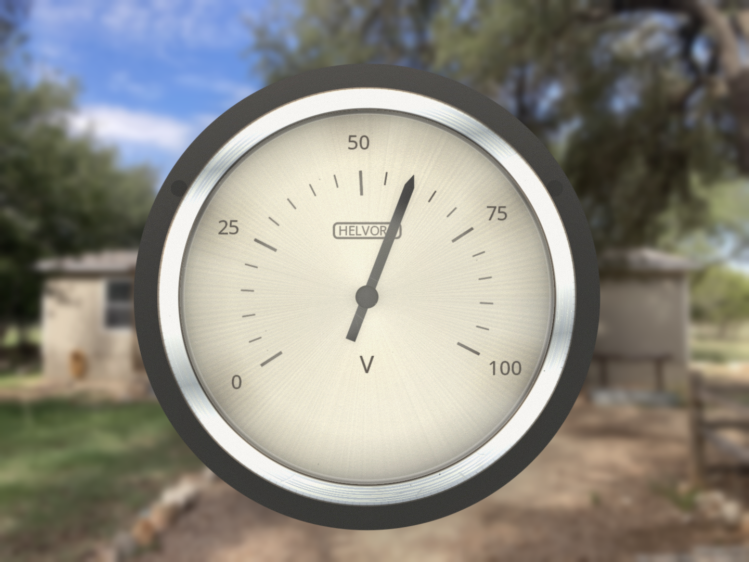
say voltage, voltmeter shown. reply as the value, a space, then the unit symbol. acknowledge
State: 60 V
